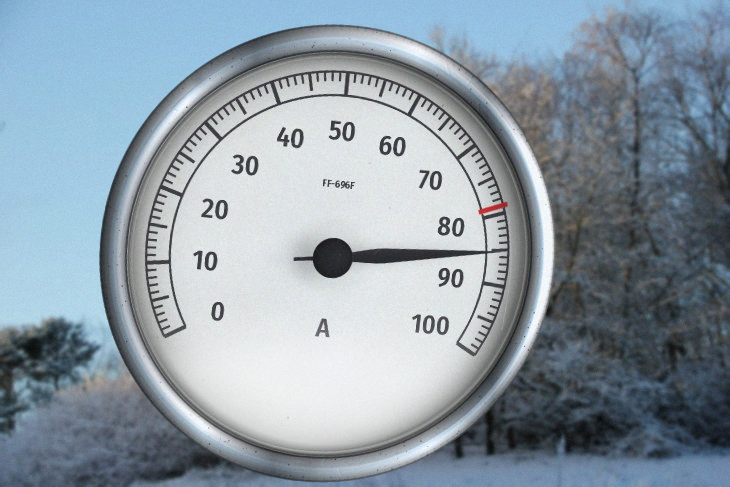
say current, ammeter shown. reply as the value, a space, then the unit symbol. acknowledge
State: 85 A
